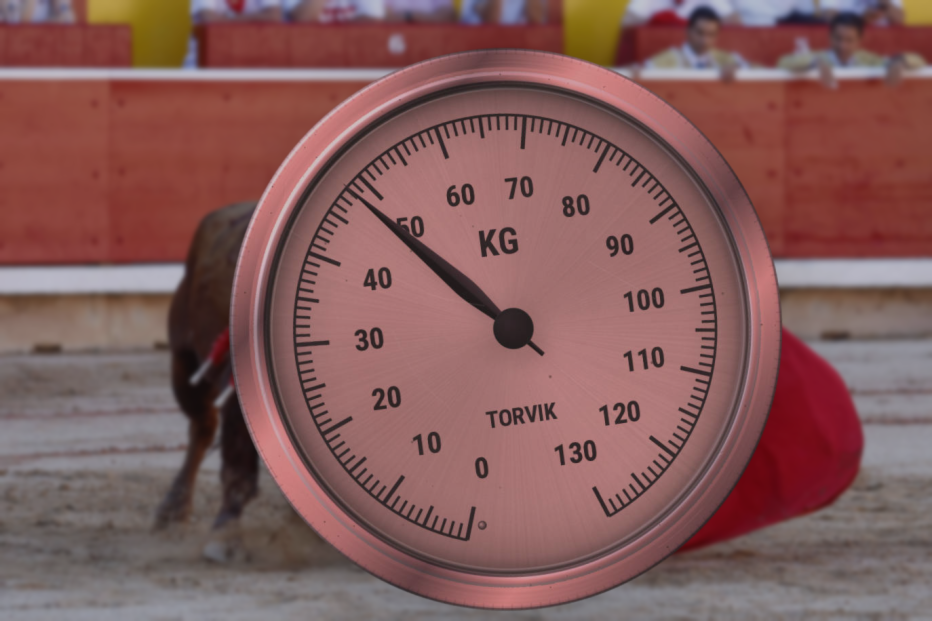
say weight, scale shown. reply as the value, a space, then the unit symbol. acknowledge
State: 48 kg
